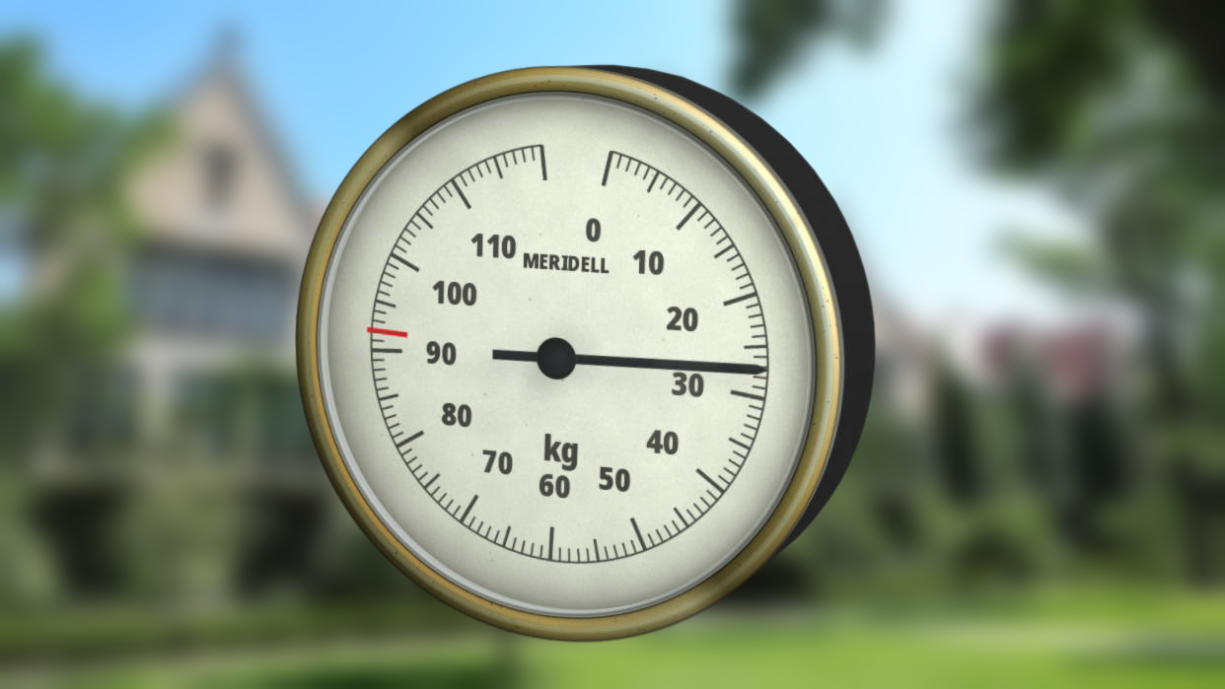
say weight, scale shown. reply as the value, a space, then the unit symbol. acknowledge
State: 27 kg
